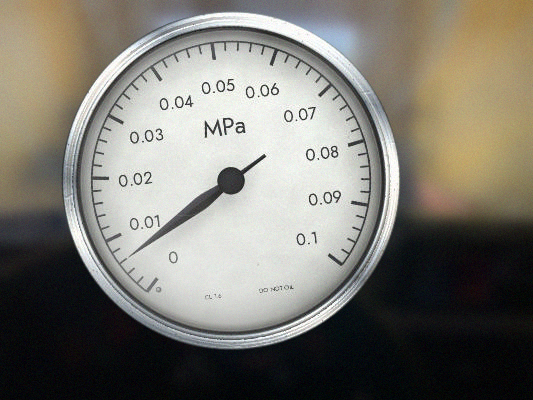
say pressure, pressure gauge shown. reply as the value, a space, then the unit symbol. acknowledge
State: 0.006 MPa
